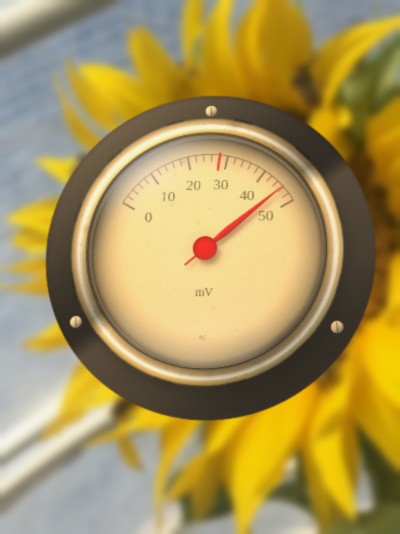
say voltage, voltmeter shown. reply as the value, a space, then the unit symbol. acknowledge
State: 46 mV
